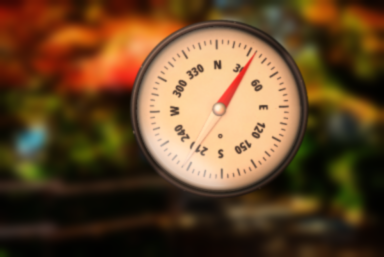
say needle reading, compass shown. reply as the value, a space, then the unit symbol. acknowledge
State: 35 °
